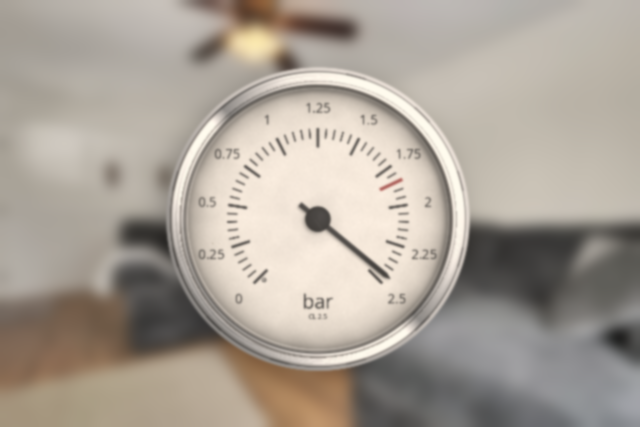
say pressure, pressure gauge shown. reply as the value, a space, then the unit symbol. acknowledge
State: 2.45 bar
